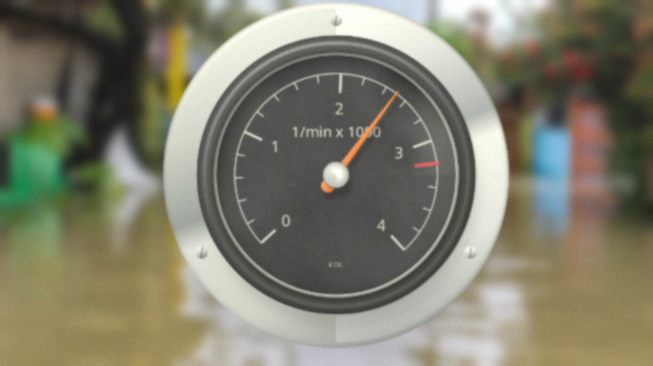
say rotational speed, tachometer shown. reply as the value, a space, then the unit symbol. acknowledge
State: 2500 rpm
